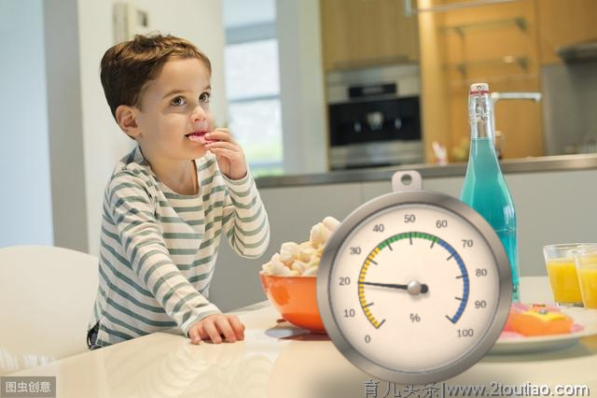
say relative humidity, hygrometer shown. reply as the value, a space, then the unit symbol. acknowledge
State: 20 %
